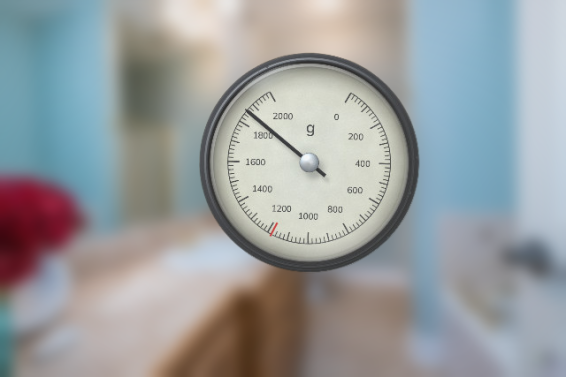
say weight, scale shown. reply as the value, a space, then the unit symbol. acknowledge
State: 1860 g
